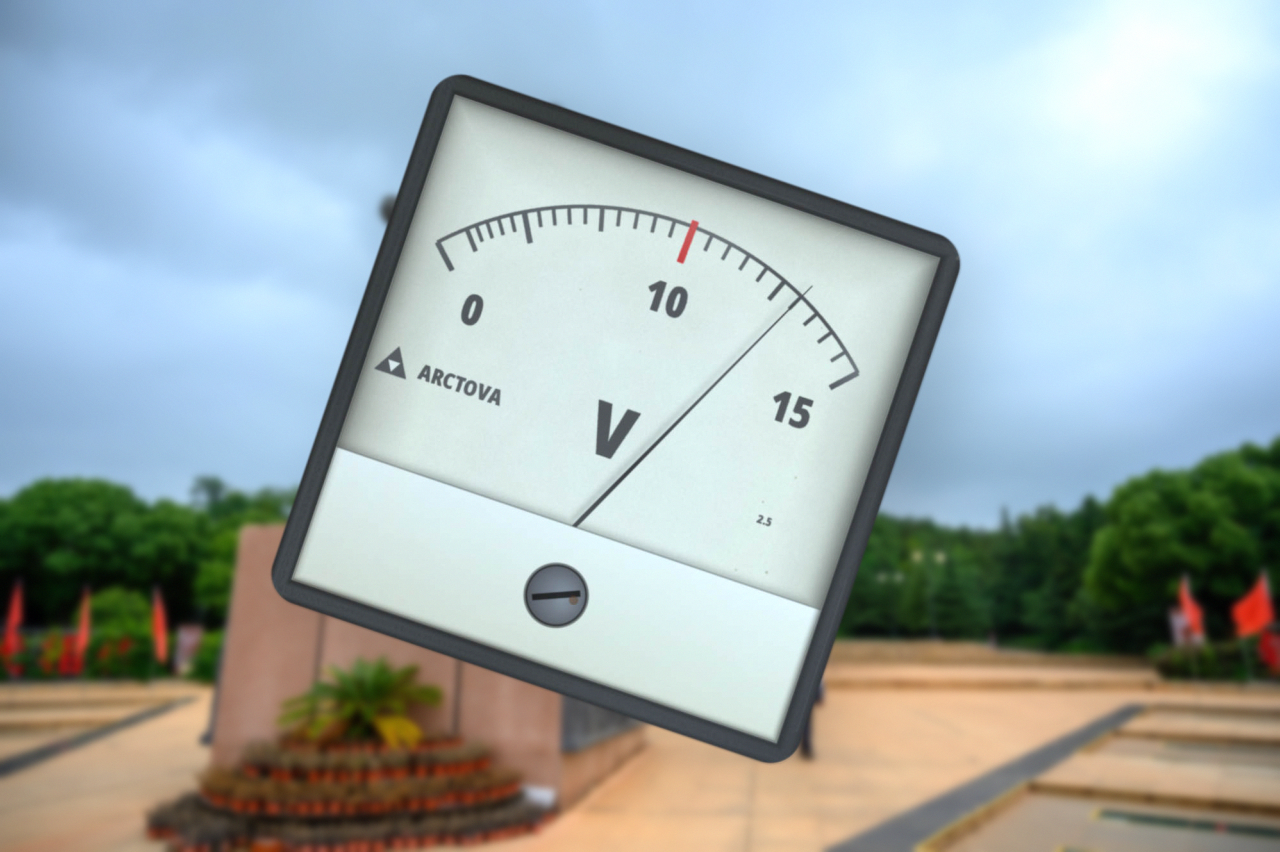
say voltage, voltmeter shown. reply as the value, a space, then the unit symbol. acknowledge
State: 13 V
